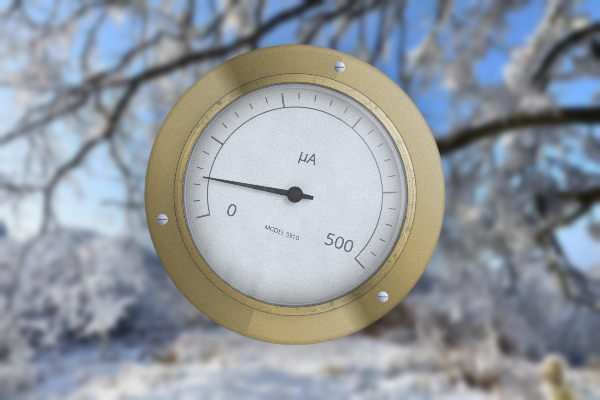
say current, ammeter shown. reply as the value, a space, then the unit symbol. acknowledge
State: 50 µA
